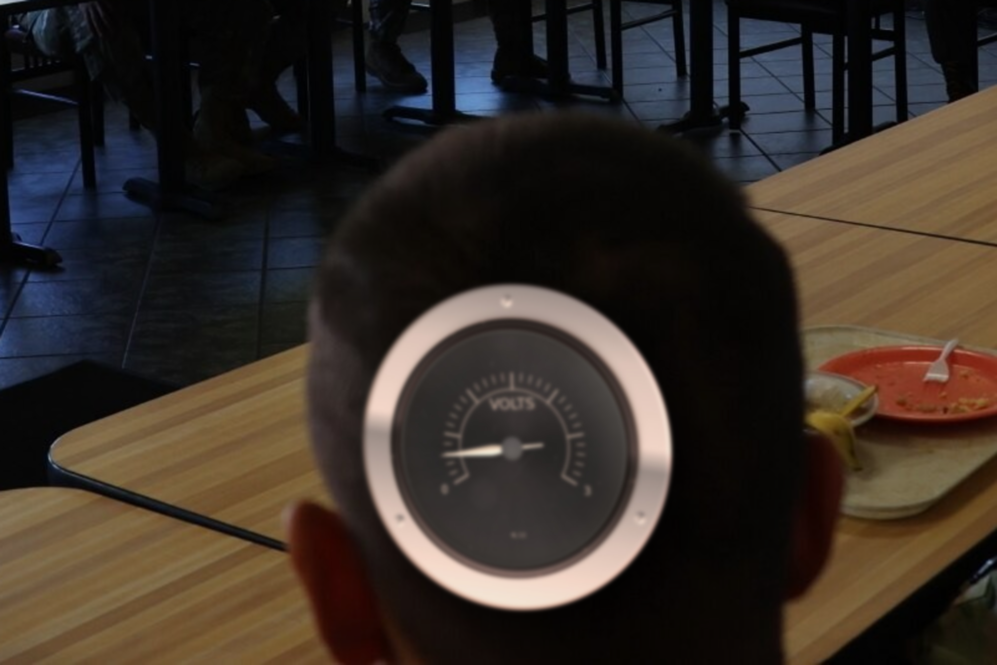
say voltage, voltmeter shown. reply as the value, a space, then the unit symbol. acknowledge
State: 0.3 V
